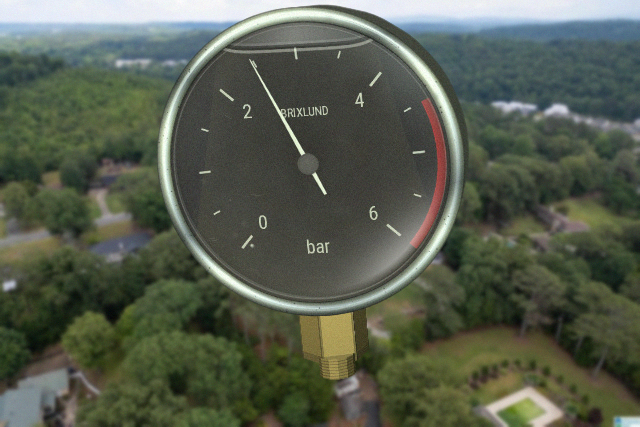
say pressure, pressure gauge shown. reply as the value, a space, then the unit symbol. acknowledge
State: 2.5 bar
